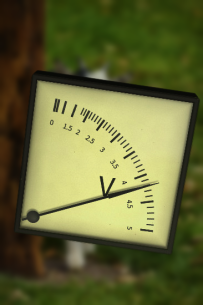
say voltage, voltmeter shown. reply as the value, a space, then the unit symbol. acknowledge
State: 4.2 V
